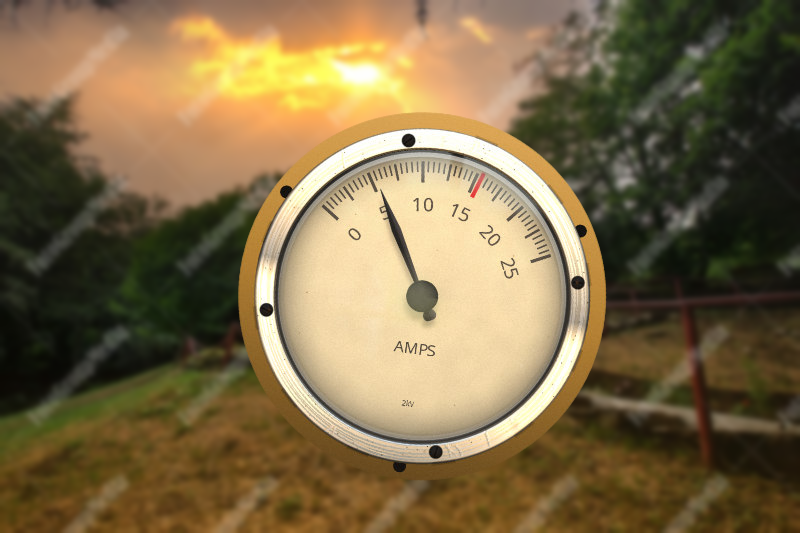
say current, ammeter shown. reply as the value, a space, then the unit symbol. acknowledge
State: 5.5 A
